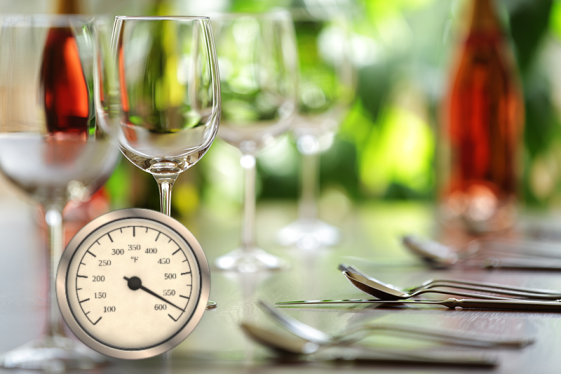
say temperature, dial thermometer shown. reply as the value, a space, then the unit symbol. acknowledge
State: 575 °F
